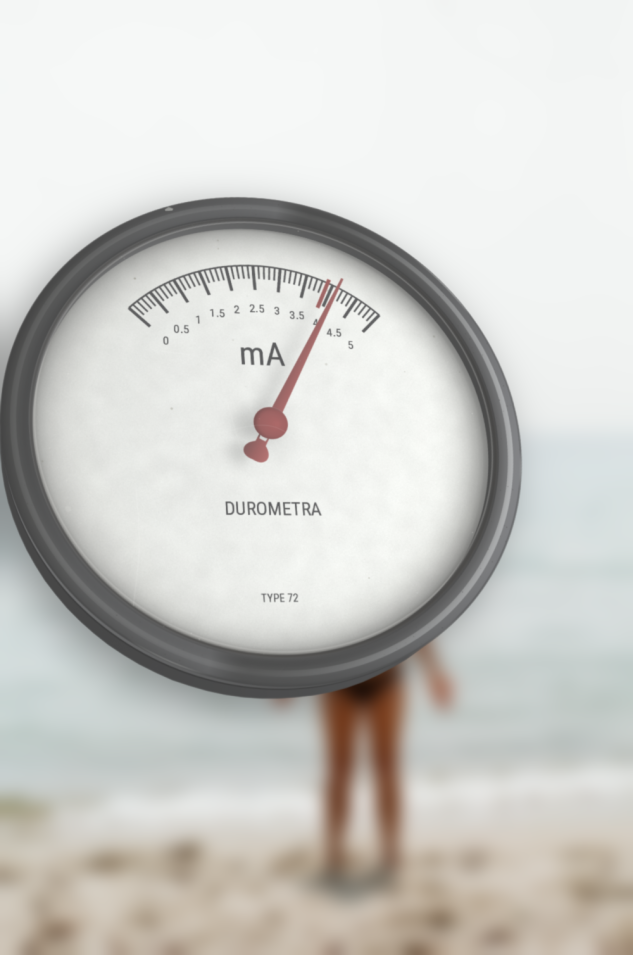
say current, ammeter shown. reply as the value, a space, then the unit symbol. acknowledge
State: 4.1 mA
